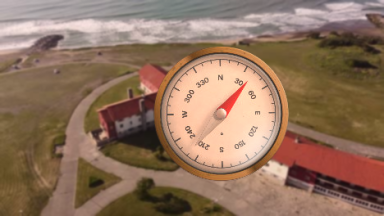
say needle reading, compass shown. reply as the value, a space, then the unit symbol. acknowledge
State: 40 °
